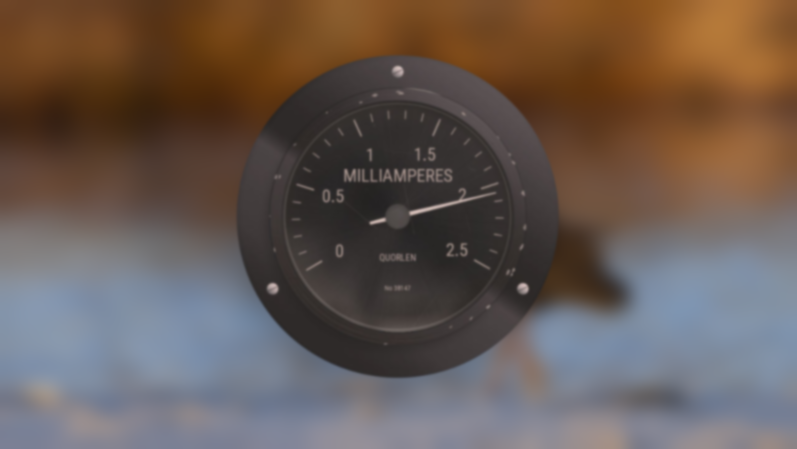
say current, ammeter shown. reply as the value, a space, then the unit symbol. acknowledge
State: 2.05 mA
